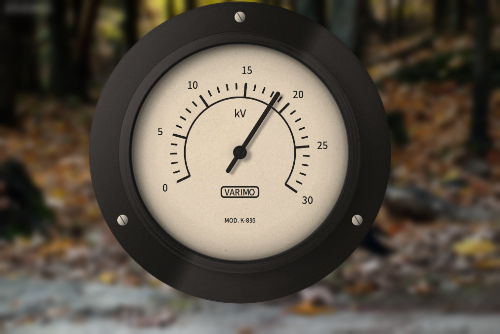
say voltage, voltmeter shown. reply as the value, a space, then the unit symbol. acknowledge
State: 18.5 kV
